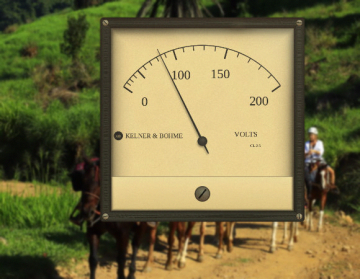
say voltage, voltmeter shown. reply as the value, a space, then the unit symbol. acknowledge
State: 85 V
